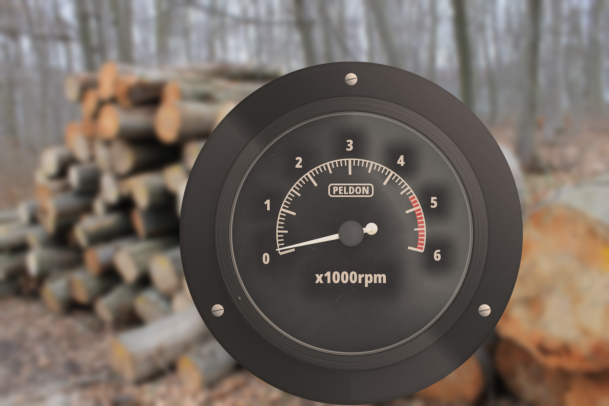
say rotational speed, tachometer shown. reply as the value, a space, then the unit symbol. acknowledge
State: 100 rpm
